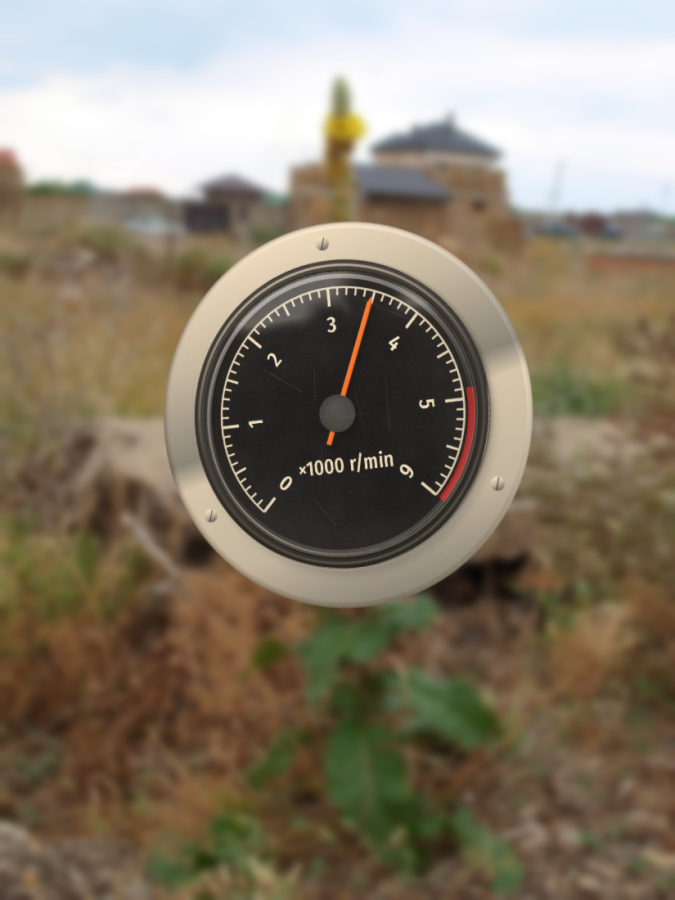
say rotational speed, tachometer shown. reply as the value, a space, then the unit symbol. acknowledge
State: 3500 rpm
